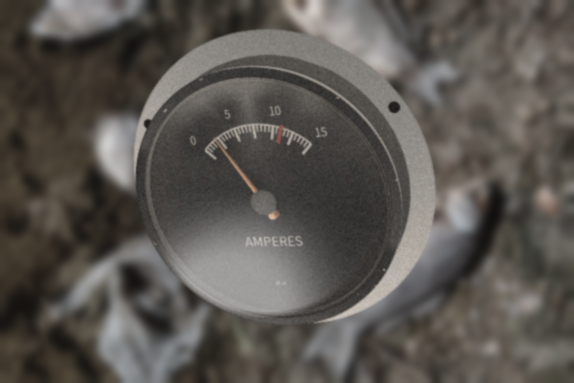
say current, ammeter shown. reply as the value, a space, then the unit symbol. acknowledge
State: 2.5 A
